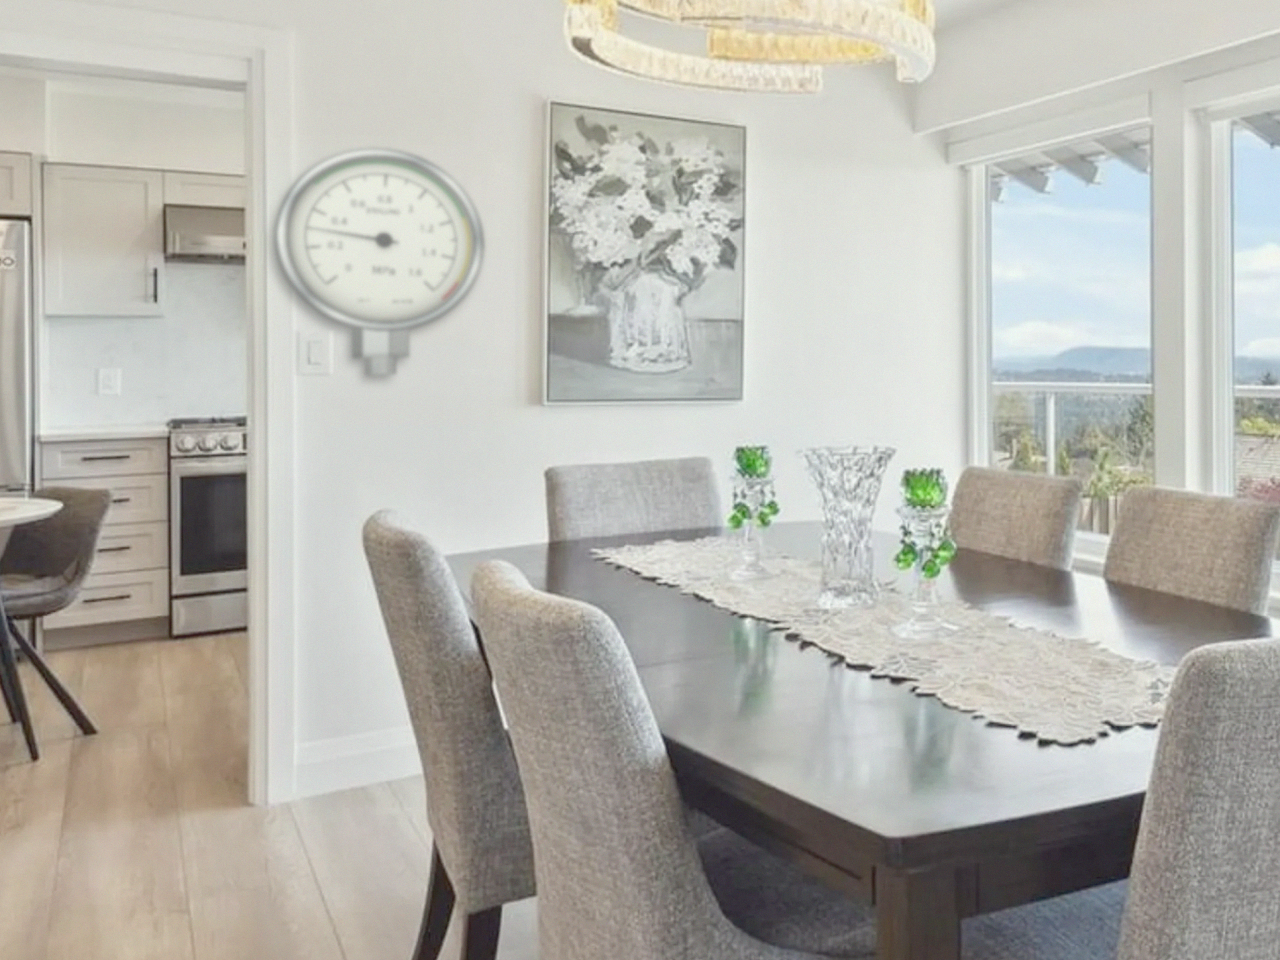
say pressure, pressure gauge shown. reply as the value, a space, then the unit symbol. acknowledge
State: 0.3 MPa
